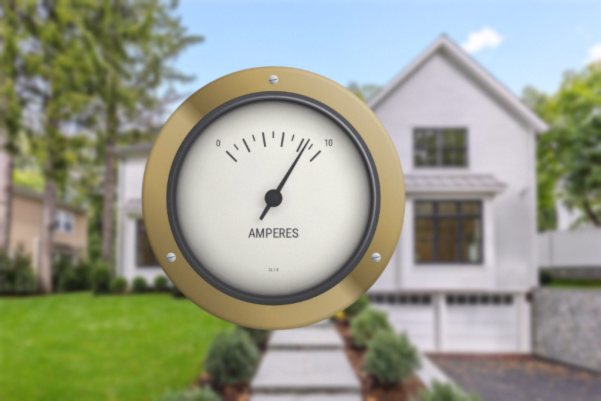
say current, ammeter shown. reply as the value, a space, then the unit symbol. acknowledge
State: 8.5 A
